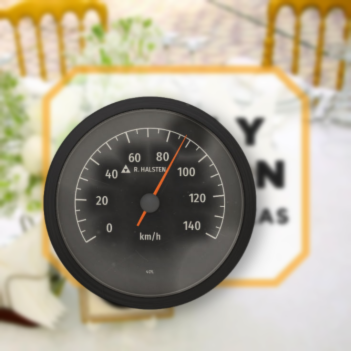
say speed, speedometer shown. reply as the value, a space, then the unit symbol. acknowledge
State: 87.5 km/h
